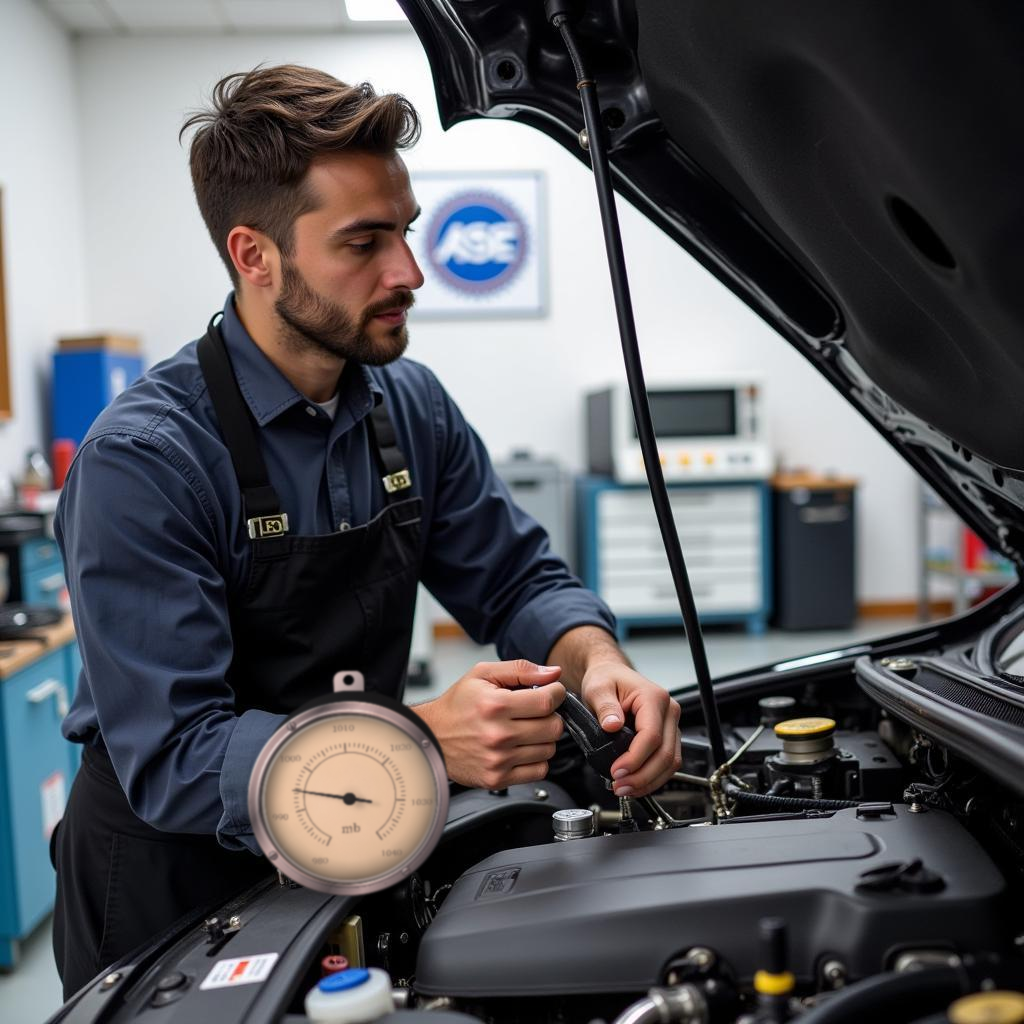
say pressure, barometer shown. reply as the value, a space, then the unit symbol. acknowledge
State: 995 mbar
